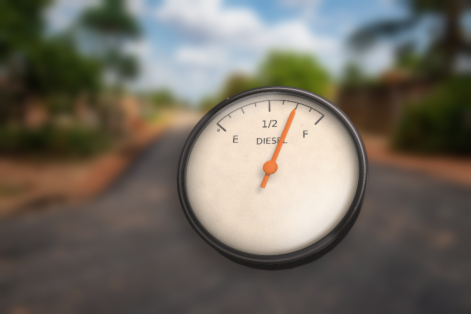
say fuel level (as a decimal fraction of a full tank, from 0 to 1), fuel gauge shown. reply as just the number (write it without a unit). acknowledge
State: 0.75
